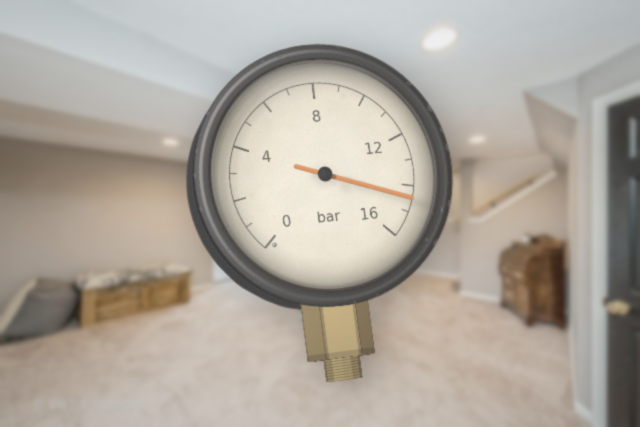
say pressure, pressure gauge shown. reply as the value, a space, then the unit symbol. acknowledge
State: 14.5 bar
